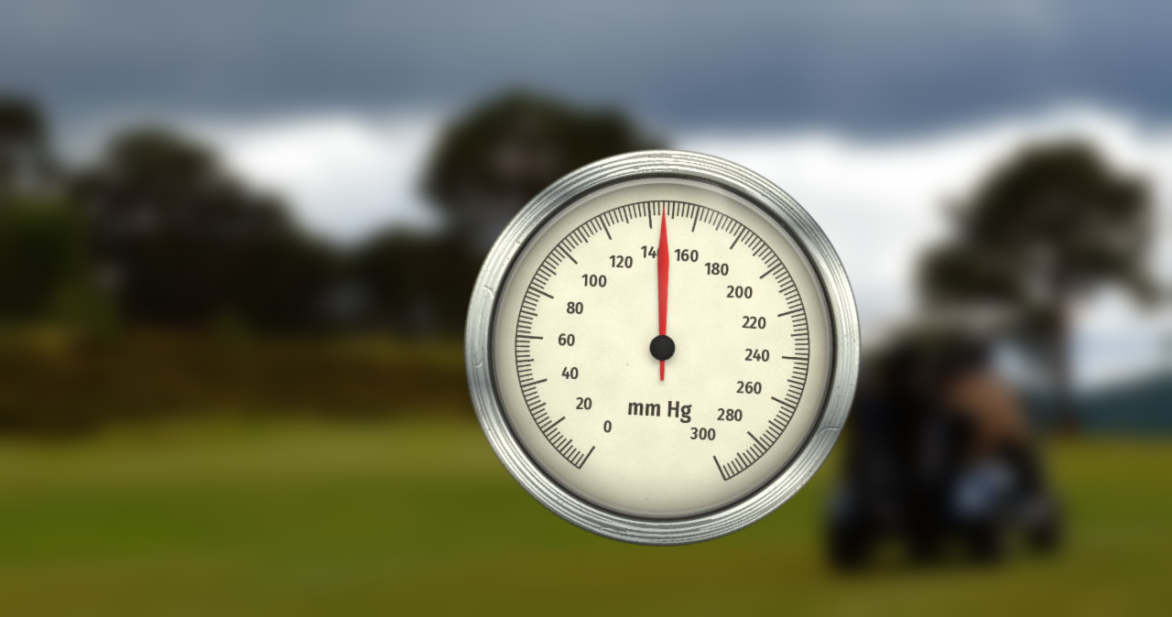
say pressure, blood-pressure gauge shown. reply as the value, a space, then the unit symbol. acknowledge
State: 146 mmHg
